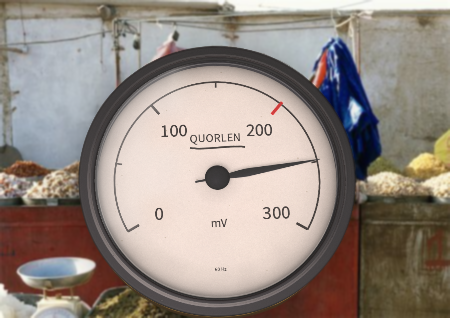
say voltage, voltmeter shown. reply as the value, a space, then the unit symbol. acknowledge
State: 250 mV
